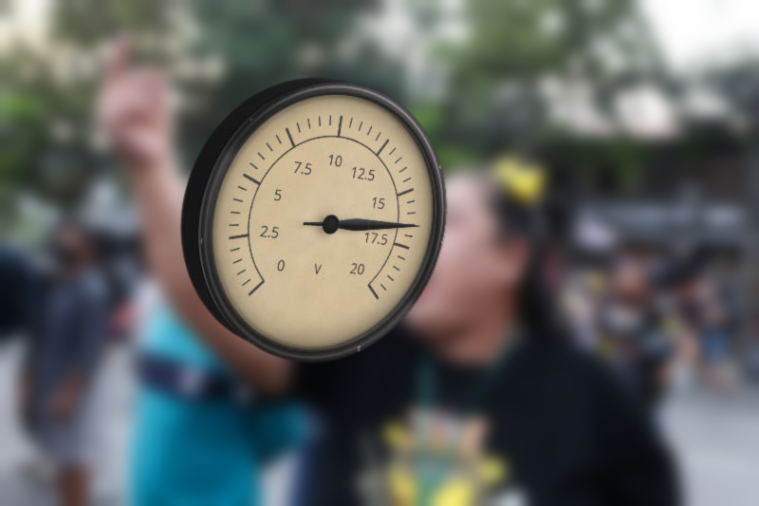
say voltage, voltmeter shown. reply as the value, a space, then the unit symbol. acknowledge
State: 16.5 V
